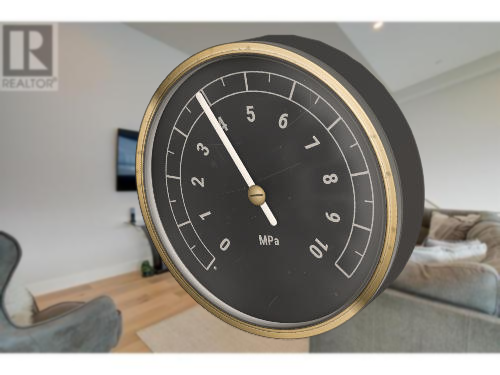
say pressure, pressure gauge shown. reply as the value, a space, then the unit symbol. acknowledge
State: 4 MPa
